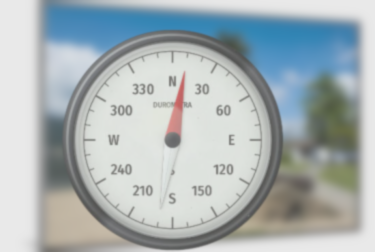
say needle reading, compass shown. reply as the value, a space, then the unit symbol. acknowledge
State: 10 °
